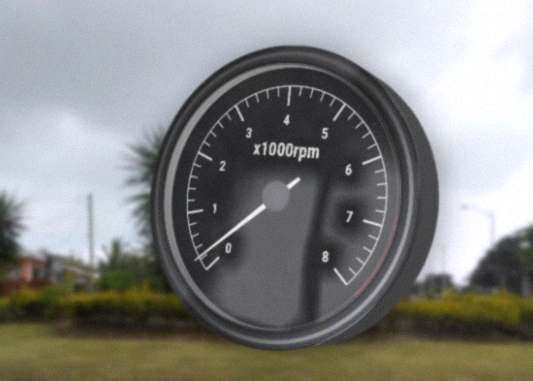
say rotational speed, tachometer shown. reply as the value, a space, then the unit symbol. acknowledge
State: 200 rpm
